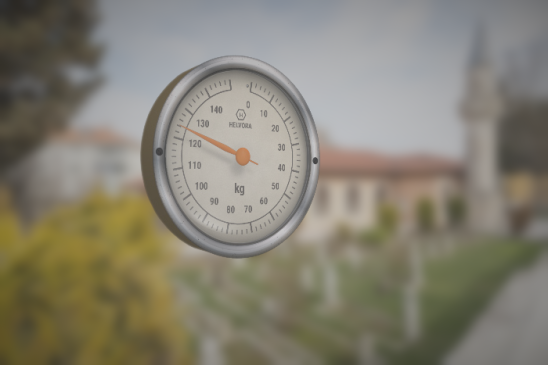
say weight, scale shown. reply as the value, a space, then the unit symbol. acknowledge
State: 124 kg
